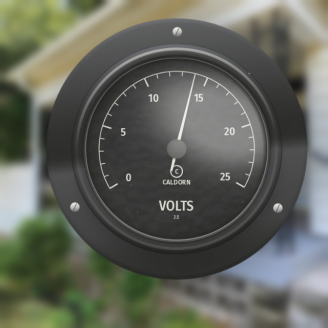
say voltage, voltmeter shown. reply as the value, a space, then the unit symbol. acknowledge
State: 14 V
